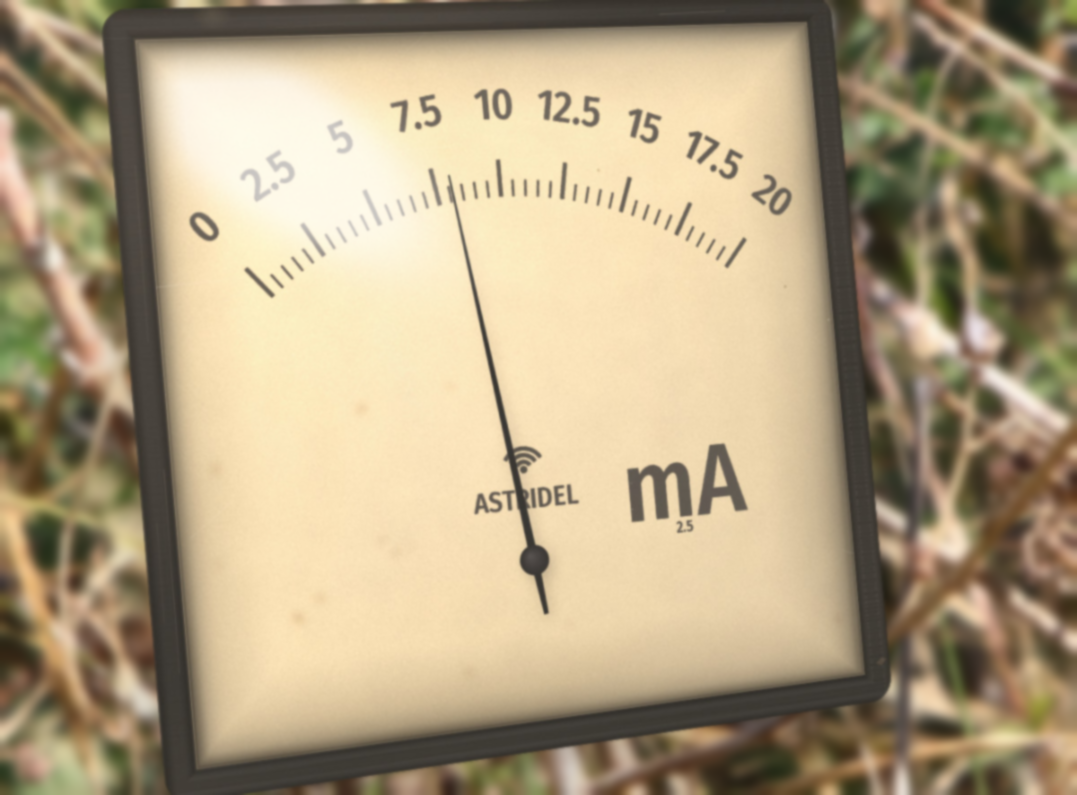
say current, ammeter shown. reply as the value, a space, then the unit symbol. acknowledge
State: 8 mA
